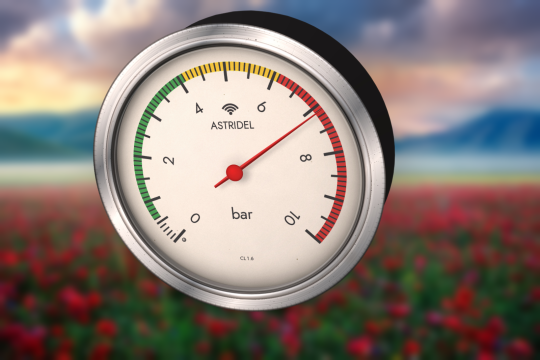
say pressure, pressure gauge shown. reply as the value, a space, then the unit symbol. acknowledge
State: 7.1 bar
